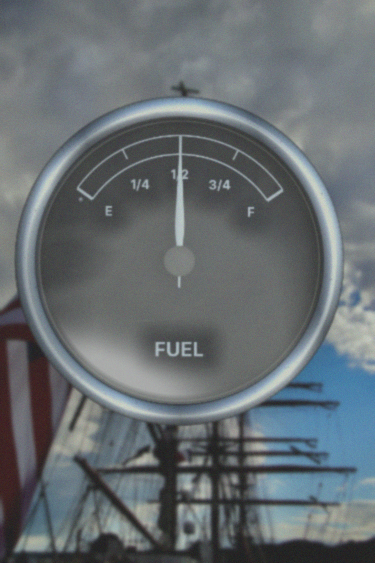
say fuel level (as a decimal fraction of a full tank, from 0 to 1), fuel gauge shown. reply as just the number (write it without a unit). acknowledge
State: 0.5
